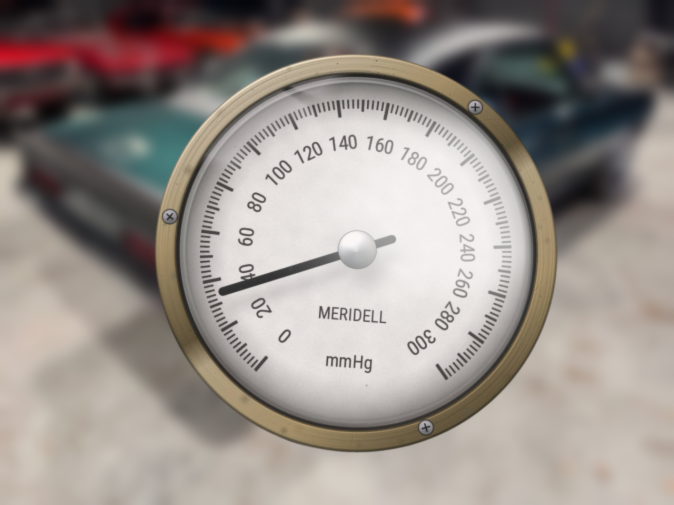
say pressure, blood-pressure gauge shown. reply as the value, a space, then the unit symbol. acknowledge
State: 34 mmHg
